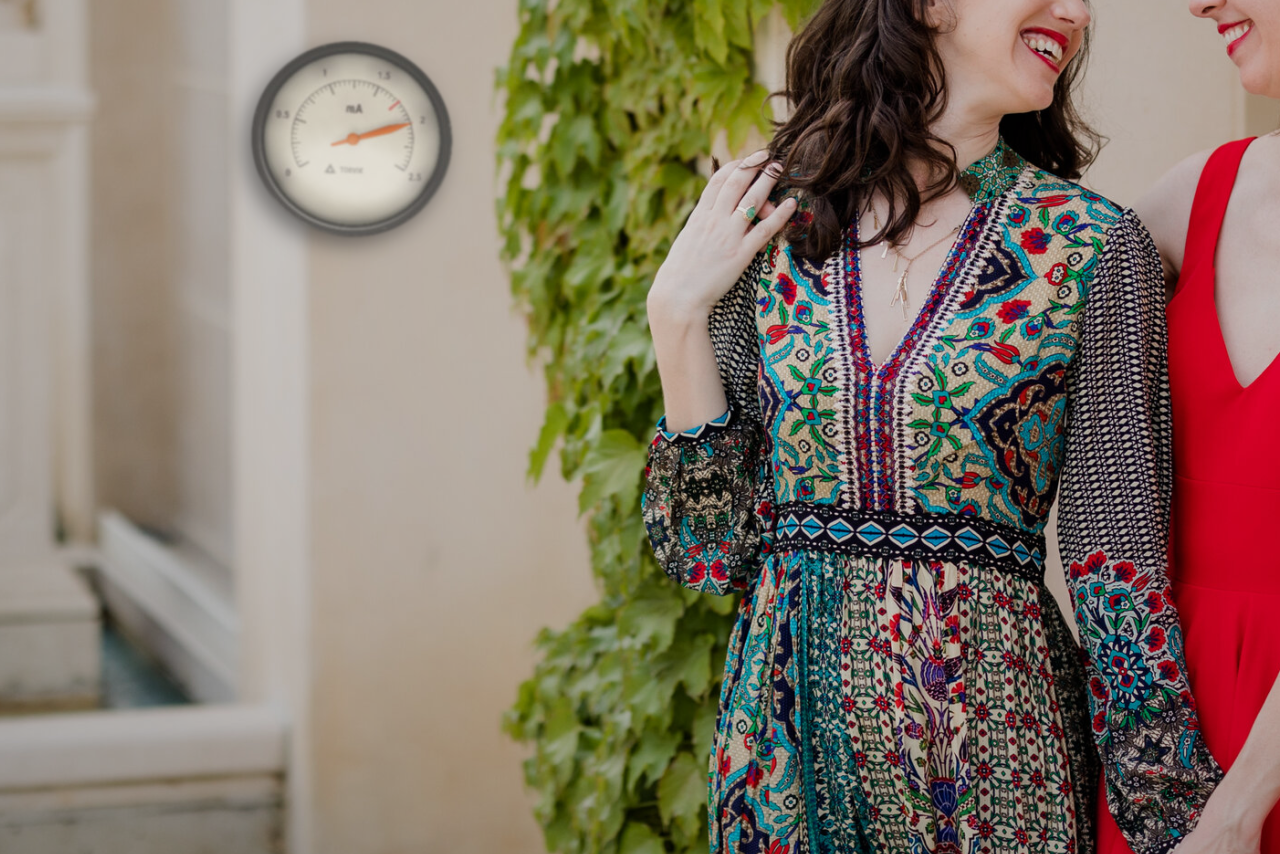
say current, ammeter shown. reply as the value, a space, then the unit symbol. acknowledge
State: 2 mA
